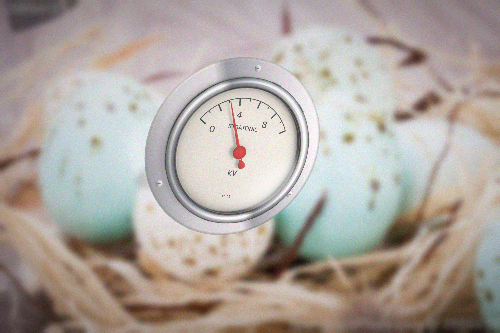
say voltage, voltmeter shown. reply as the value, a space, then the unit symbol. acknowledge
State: 3 kV
